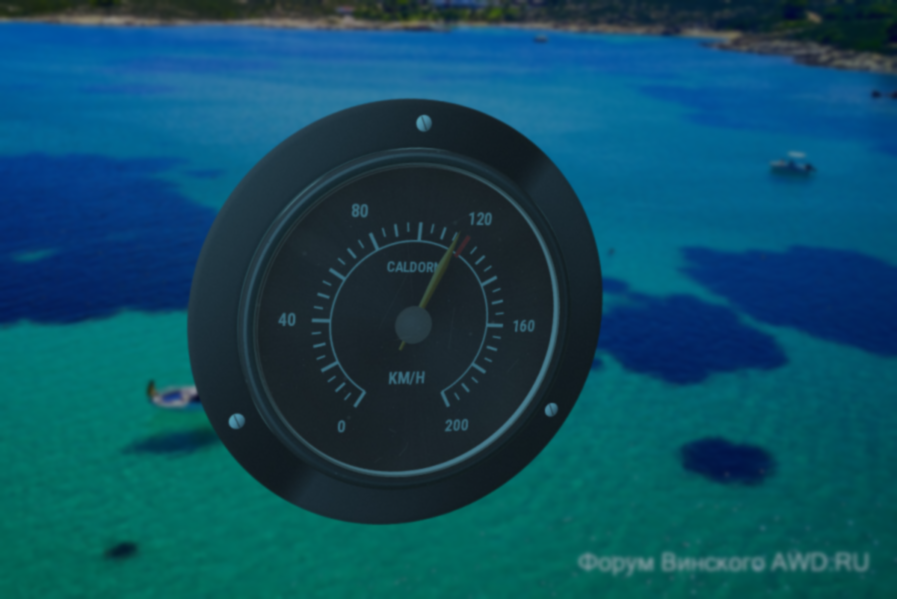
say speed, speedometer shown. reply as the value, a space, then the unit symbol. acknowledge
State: 115 km/h
